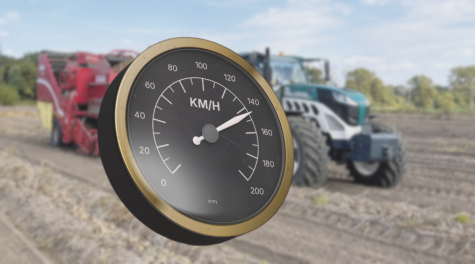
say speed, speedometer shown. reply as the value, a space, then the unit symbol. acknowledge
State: 145 km/h
